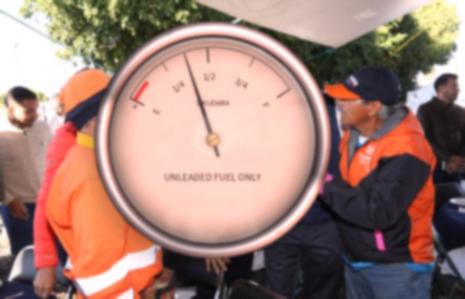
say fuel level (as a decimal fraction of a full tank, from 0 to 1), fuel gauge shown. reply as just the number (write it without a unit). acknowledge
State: 0.375
